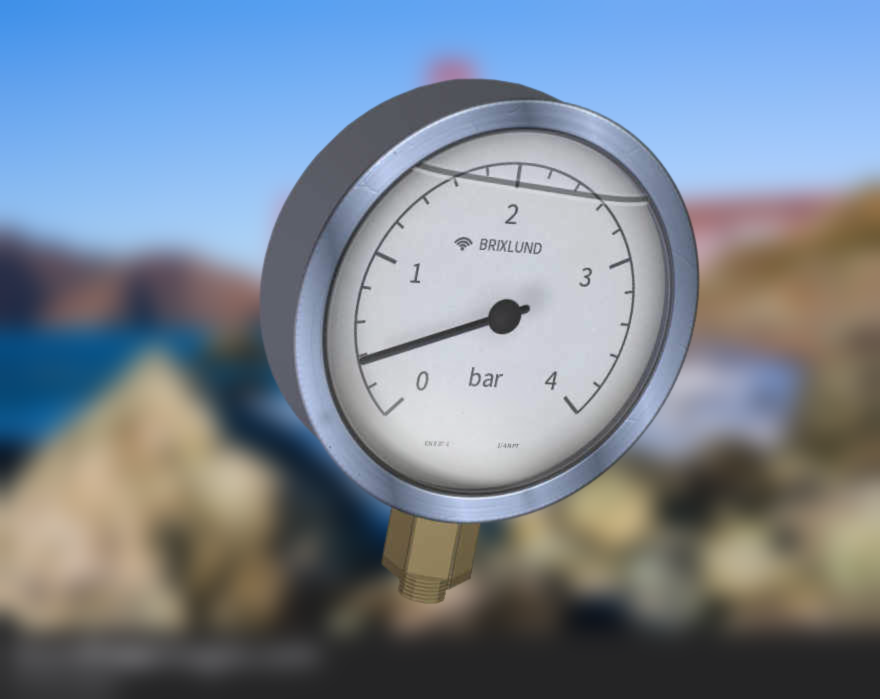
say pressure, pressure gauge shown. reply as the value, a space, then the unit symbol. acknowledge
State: 0.4 bar
